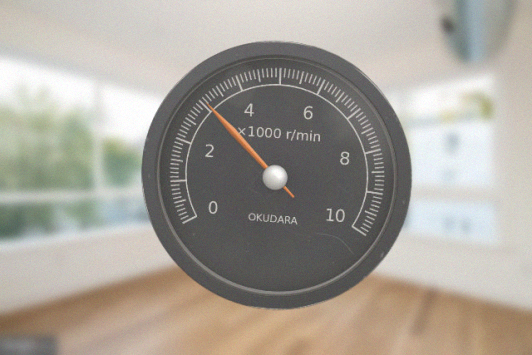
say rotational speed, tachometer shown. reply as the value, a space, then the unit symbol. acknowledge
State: 3100 rpm
